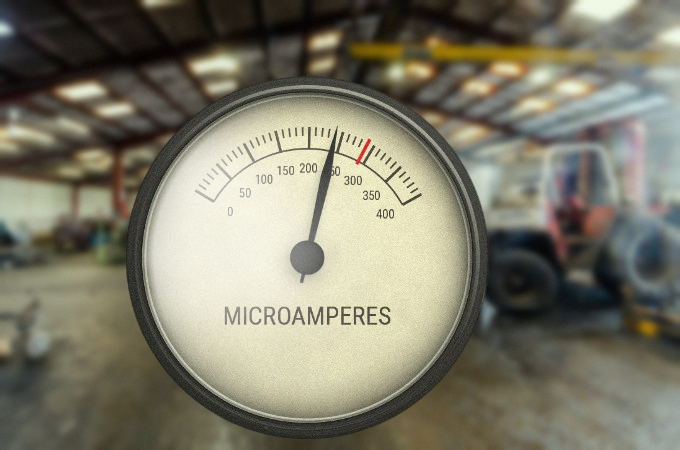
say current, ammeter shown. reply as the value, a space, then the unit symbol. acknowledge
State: 240 µA
